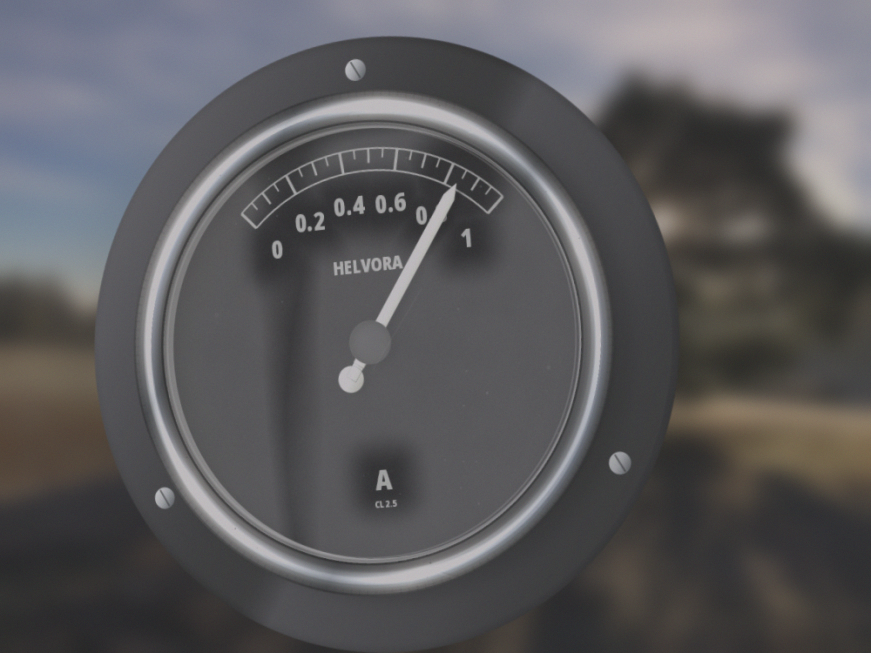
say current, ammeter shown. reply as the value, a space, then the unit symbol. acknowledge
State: 0.85 A
